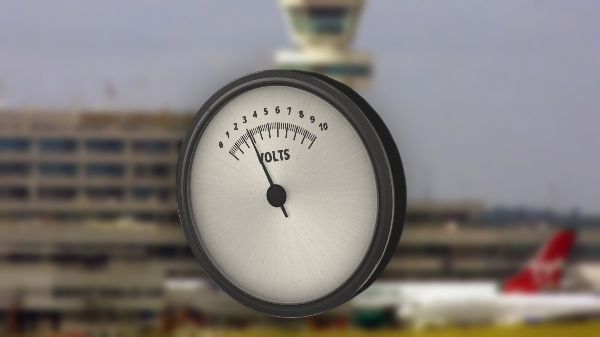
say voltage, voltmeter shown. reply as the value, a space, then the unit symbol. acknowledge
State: 3 V
